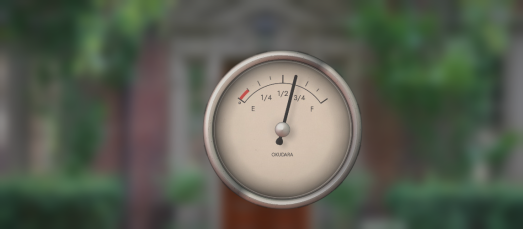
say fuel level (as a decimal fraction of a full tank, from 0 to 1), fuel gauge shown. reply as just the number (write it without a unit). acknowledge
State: 0.625
